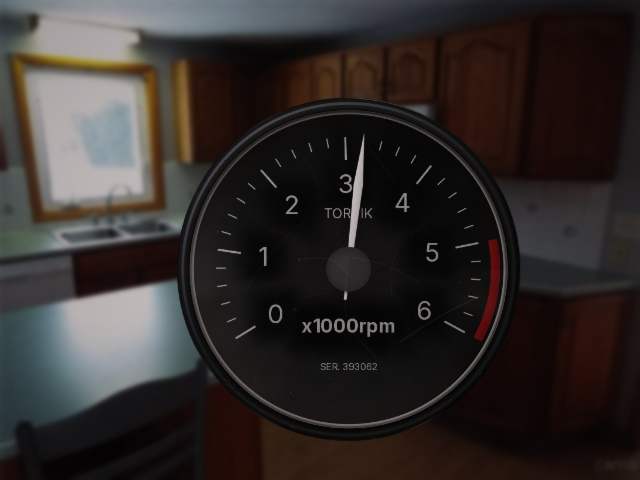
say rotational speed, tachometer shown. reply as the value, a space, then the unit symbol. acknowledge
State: 3200 rpm
